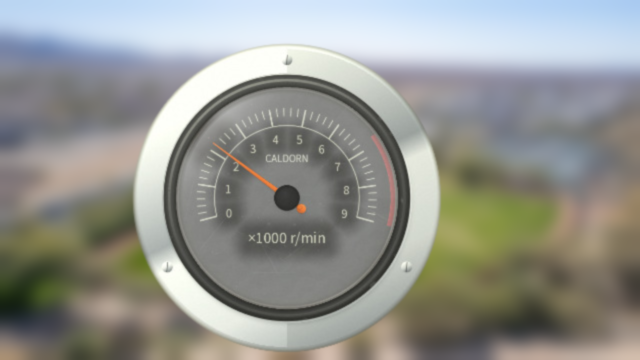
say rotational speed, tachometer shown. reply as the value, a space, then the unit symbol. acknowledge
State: 2200 rpm
